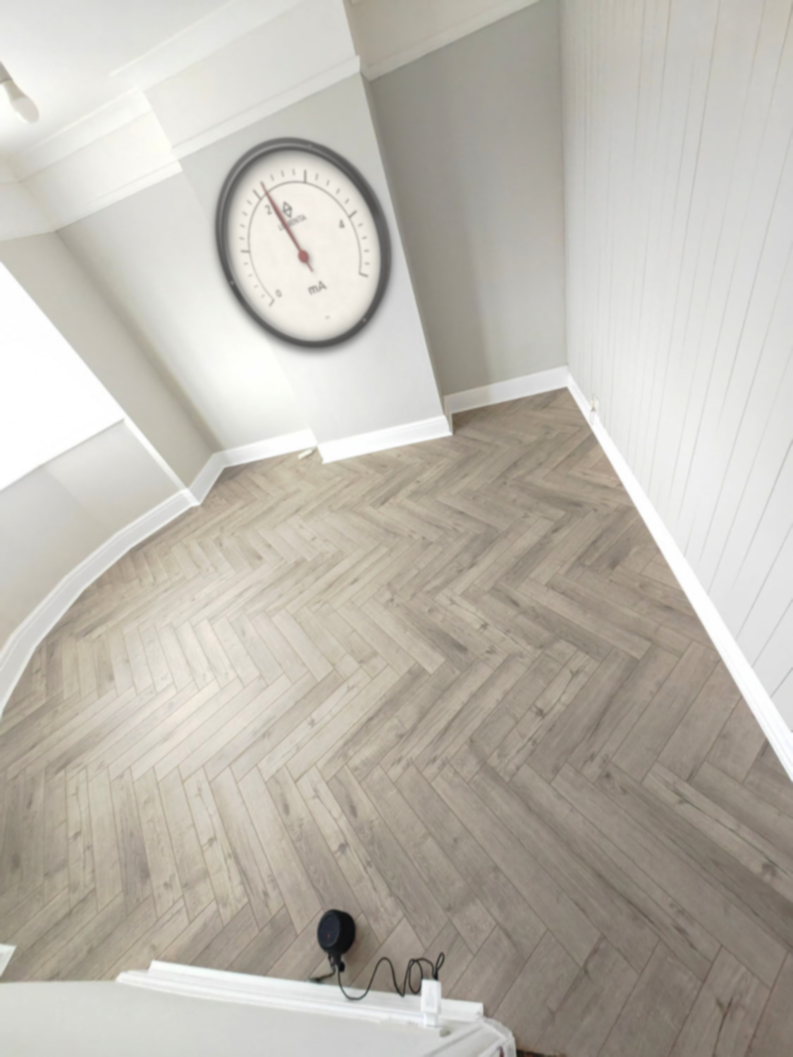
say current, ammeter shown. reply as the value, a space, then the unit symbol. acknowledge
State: 2.2 mA
